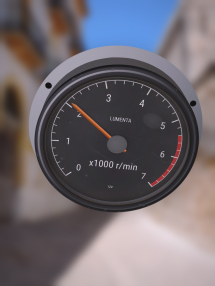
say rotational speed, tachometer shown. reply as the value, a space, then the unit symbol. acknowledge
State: 2100 rpm
